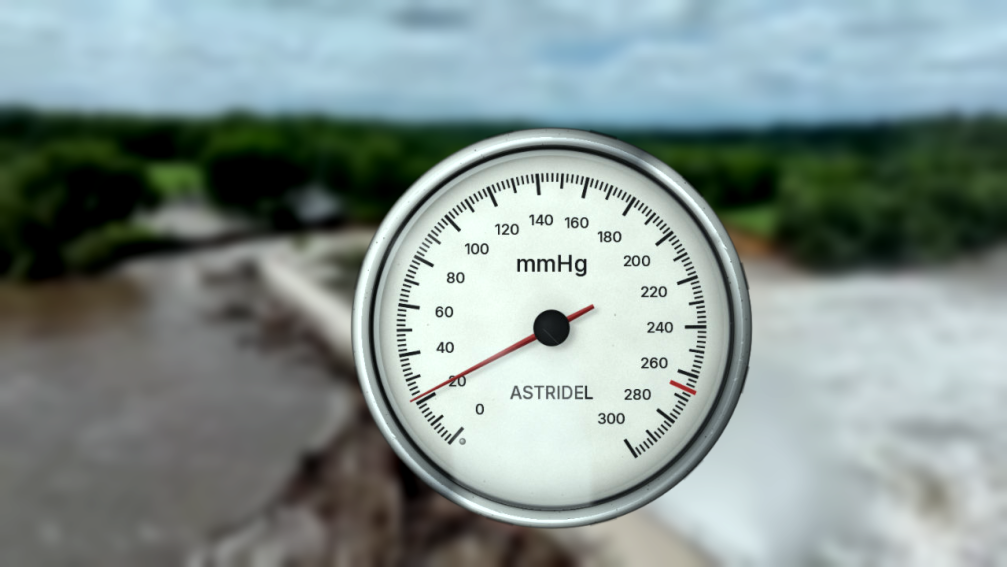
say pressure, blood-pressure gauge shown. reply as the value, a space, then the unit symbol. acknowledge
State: 22 mmHg
